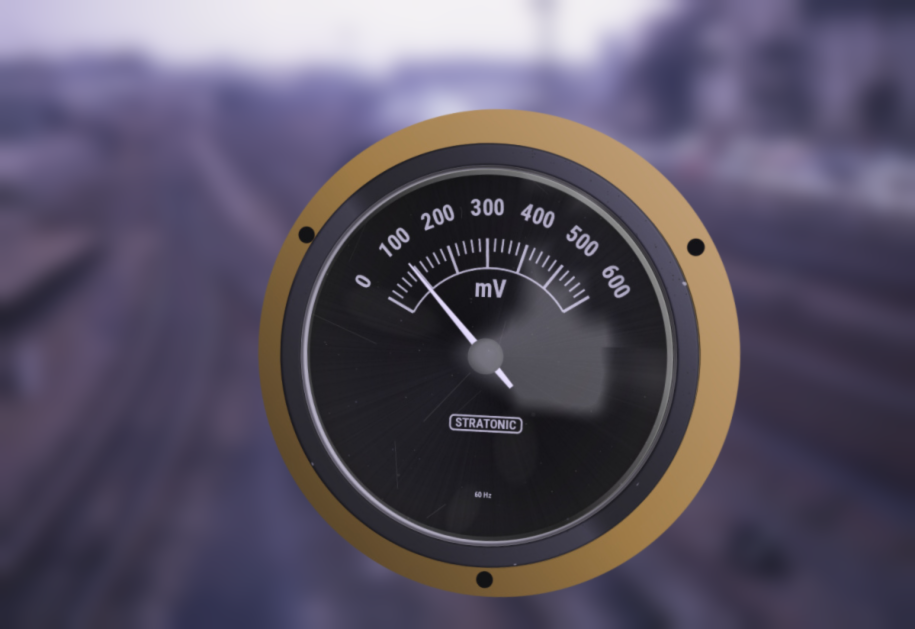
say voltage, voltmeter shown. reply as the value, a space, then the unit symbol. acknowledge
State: 100 mV
